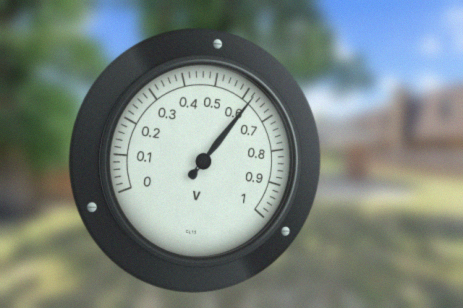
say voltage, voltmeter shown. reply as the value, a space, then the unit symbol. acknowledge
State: 0.62 V
